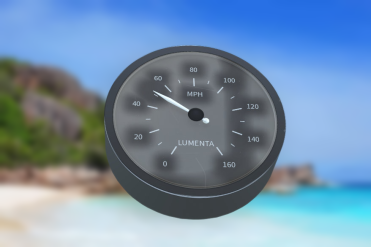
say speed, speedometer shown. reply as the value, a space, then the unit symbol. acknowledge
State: 50 mph
